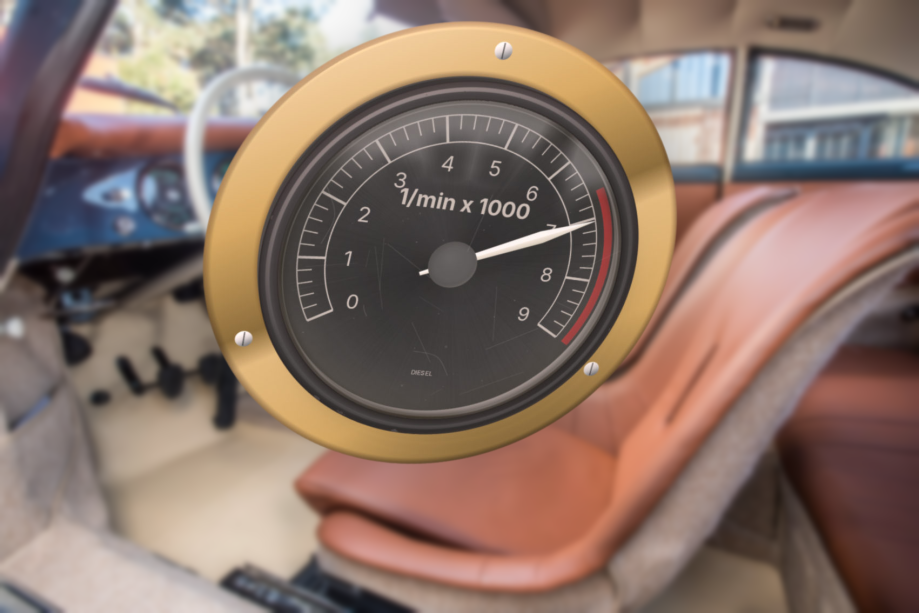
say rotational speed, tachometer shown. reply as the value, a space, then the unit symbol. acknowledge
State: 7000 rpm
